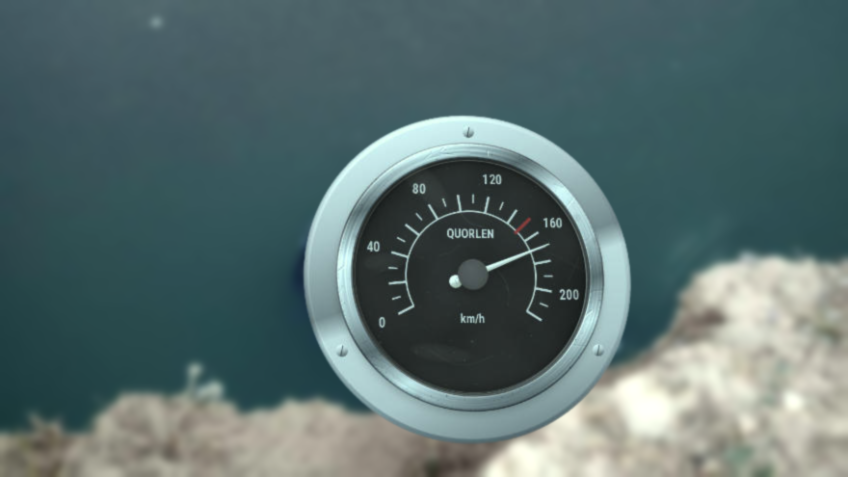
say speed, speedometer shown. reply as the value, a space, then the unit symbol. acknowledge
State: 170 km/h
